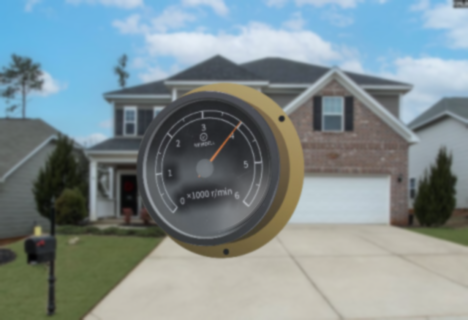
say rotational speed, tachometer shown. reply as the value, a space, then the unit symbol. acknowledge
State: 4000 rpm
